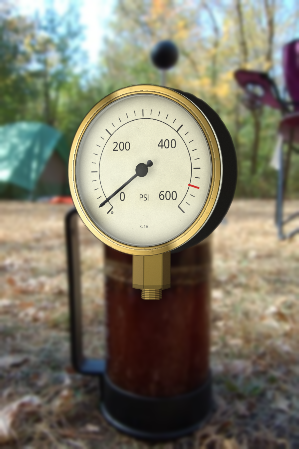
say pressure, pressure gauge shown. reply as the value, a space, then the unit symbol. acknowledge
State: 20 psi
